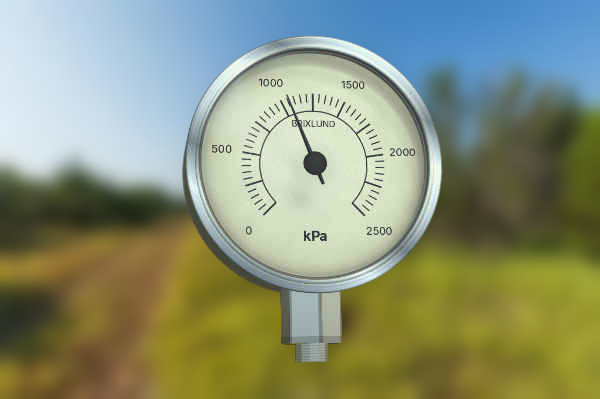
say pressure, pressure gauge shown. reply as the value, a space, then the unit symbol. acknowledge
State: 1050 kPa
